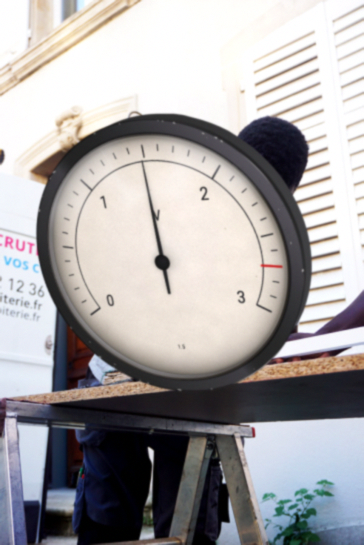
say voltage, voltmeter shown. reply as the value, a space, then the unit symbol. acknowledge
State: 1.5 V
